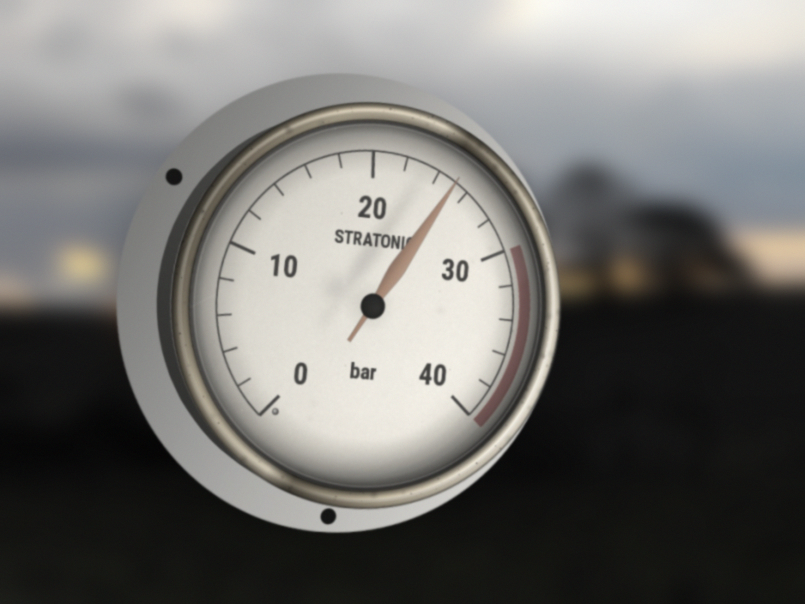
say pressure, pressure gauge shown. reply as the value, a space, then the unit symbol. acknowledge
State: 25 bar
